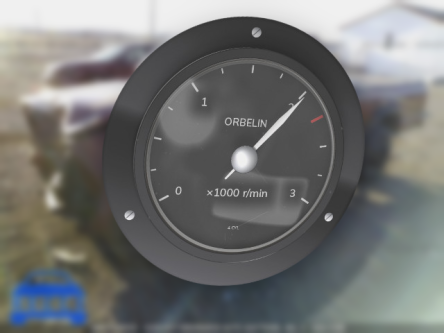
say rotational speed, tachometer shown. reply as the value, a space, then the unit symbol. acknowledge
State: 2000 rpm
